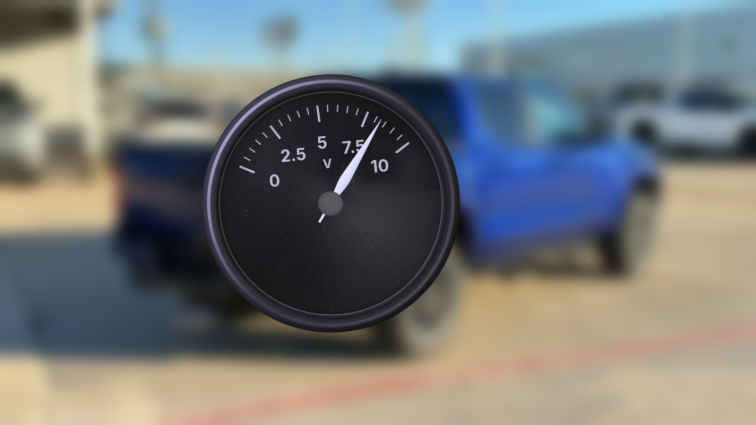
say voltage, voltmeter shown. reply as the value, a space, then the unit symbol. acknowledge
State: 8.25 V
